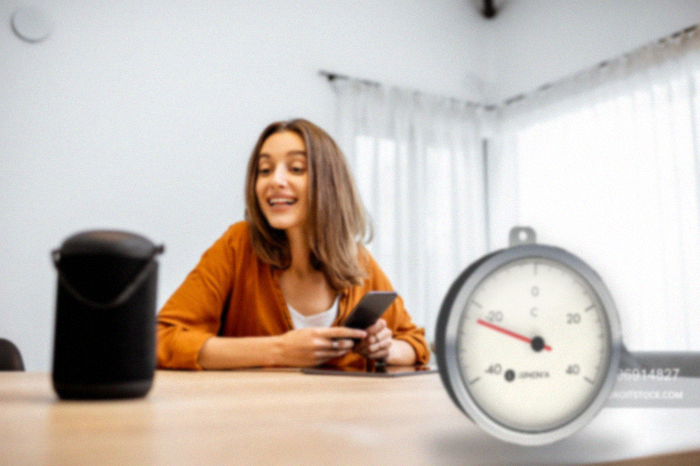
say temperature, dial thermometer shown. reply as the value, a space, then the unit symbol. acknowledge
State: -24 °C
